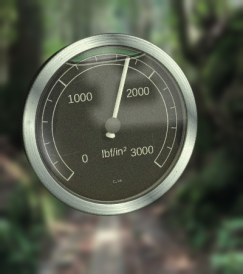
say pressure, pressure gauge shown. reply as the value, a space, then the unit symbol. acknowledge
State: 1700 psi
